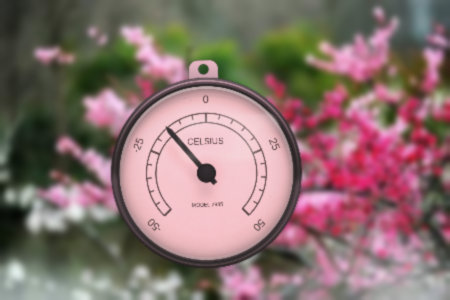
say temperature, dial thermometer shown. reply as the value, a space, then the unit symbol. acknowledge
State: -15 °C
